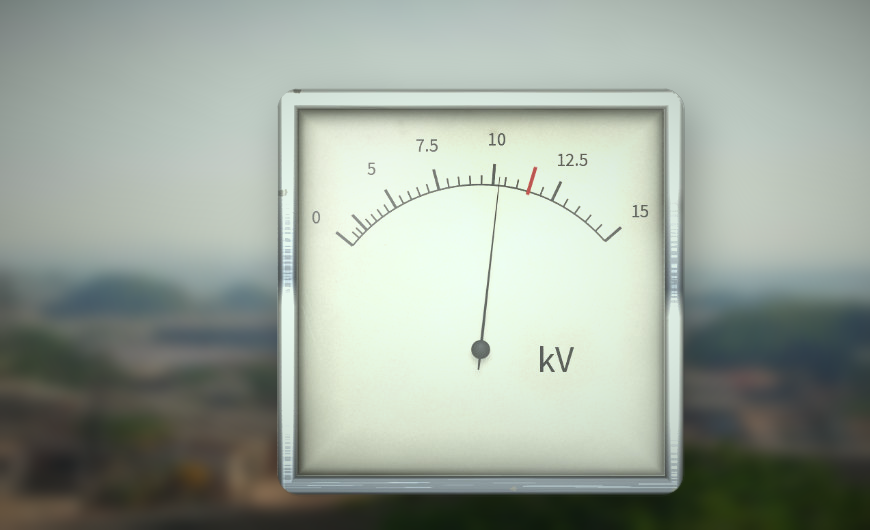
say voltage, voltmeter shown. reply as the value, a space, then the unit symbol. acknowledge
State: 10.25 kV
